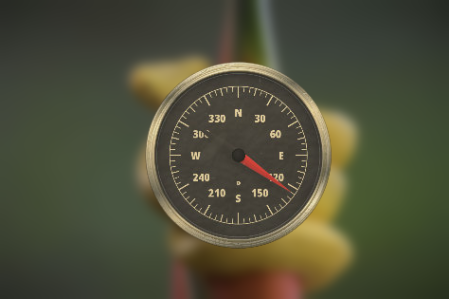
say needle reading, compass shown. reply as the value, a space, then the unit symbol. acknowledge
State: 125 °
